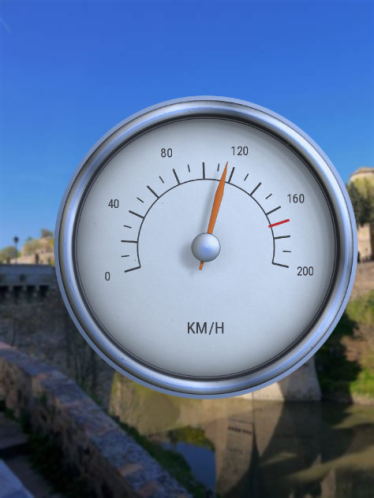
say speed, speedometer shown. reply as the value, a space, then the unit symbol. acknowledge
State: 115 km/h
